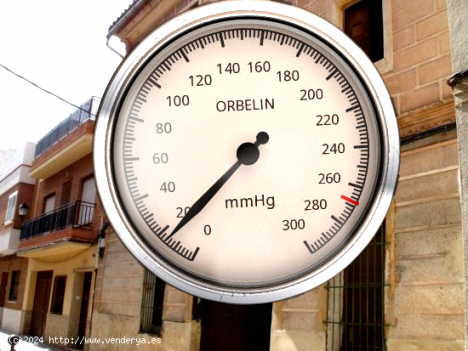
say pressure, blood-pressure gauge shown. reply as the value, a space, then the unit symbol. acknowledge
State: 16 mmHg
